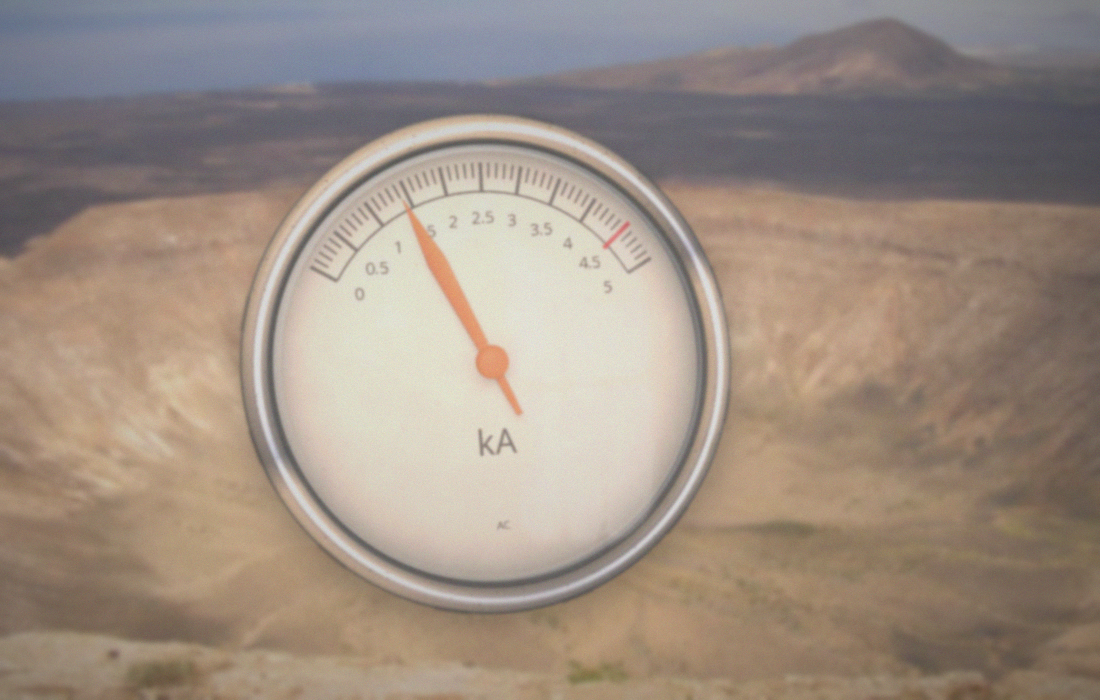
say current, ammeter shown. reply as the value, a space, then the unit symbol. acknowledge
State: 1.4 kA
